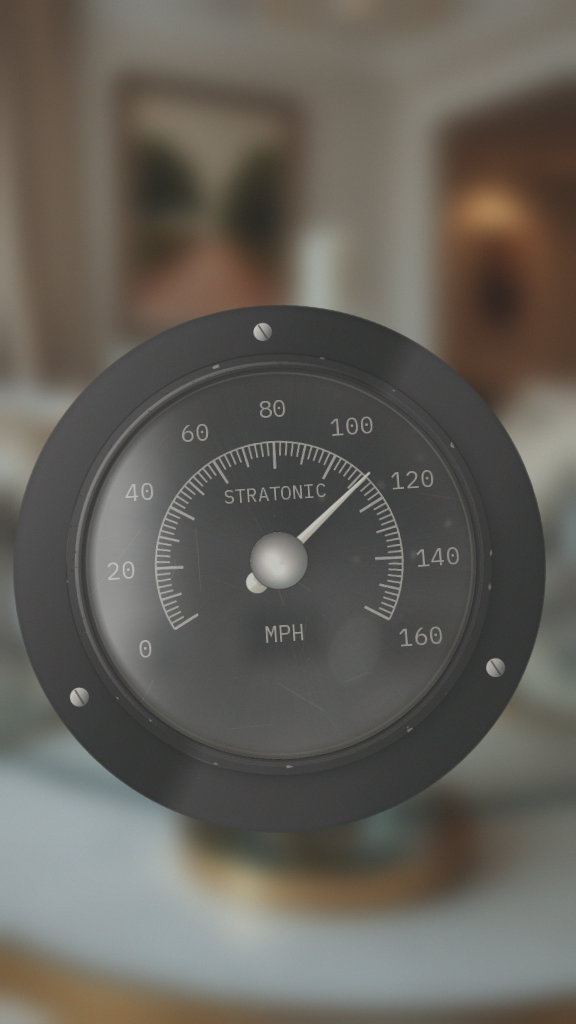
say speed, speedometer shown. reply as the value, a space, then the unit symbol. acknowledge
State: 112 mph
